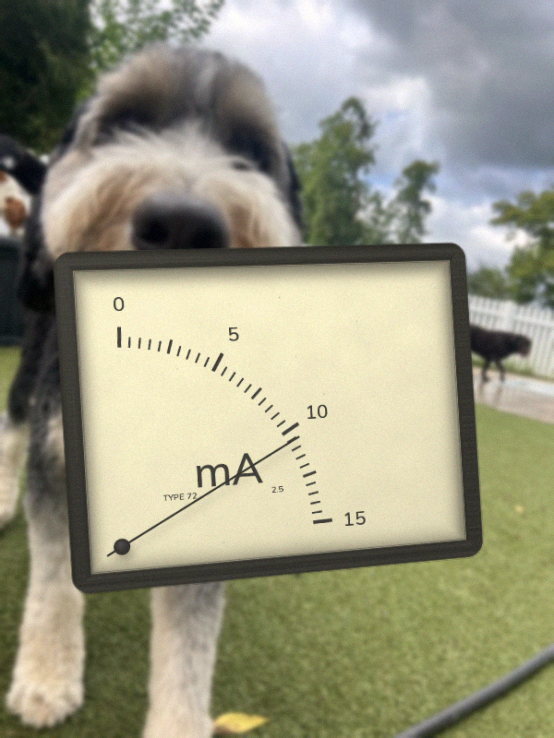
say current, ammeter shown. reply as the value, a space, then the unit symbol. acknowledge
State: 10.5 mA
